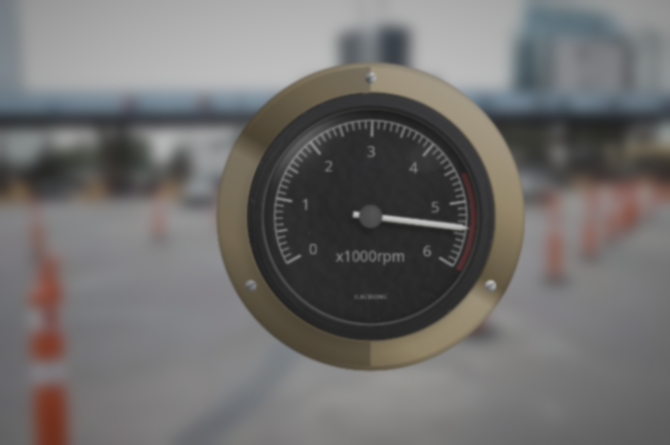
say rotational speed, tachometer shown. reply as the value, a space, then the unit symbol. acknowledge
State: 5400 rpm
